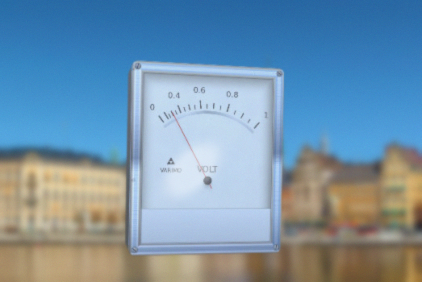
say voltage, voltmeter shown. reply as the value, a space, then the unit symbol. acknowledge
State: 0.3 V
